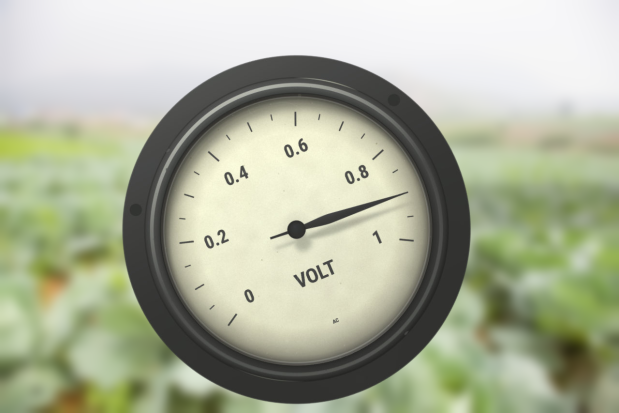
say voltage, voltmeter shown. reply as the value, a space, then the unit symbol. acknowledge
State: 0.9 V
